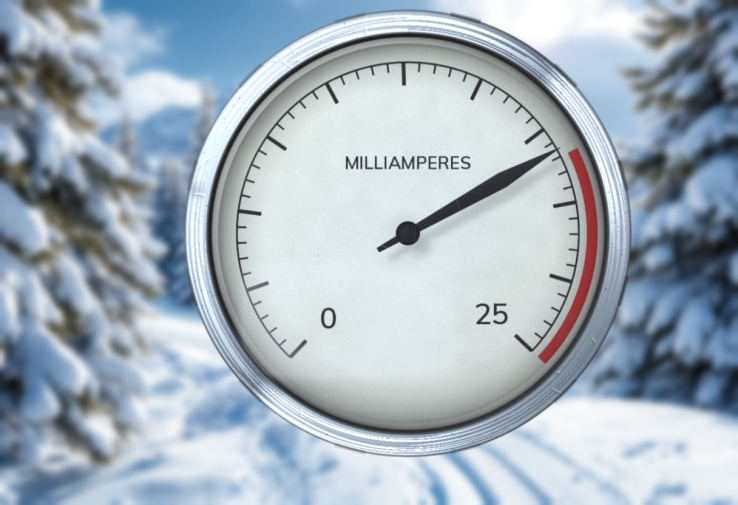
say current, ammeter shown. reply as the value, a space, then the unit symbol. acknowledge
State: 18.25 mA
